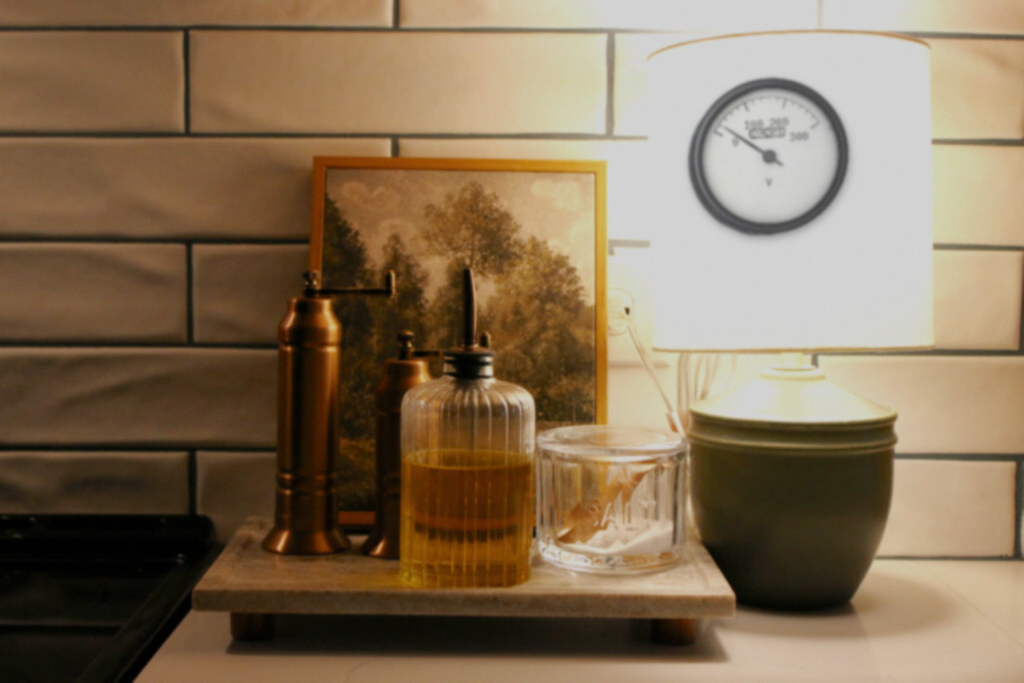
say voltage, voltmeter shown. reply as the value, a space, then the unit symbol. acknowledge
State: 20 V
